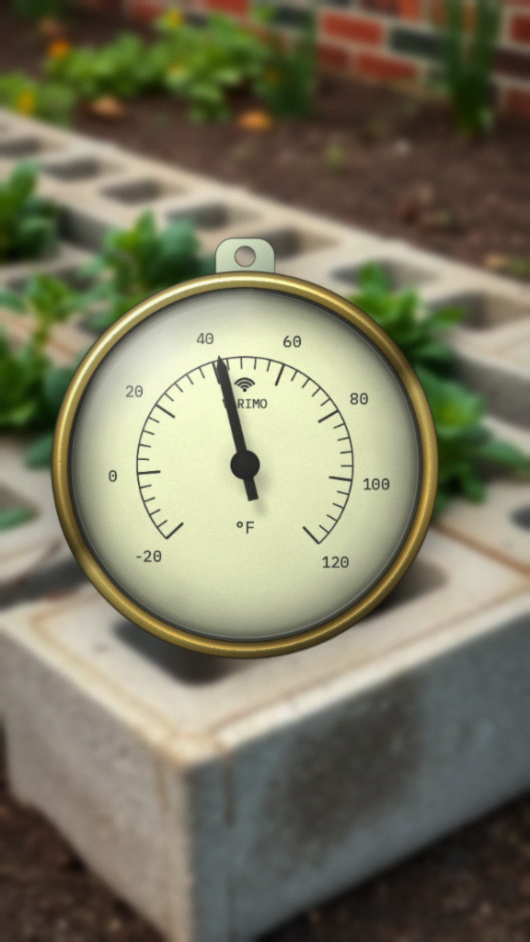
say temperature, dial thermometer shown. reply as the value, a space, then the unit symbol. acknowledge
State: 42 °F
